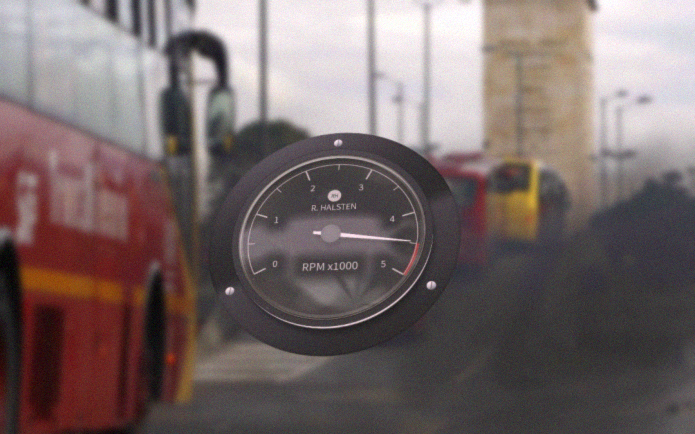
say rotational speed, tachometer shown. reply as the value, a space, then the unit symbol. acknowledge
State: 4500 rpm
